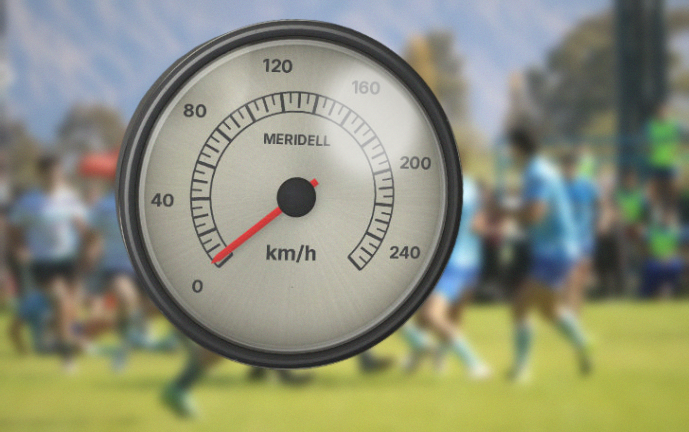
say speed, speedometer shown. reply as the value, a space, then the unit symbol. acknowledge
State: 5 km/h
